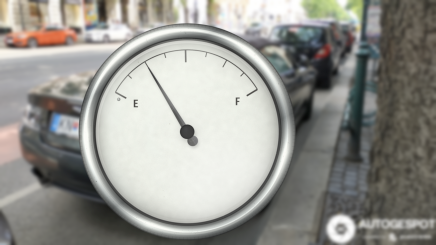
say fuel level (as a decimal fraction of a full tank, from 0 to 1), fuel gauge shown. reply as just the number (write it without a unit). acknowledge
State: 0.25
